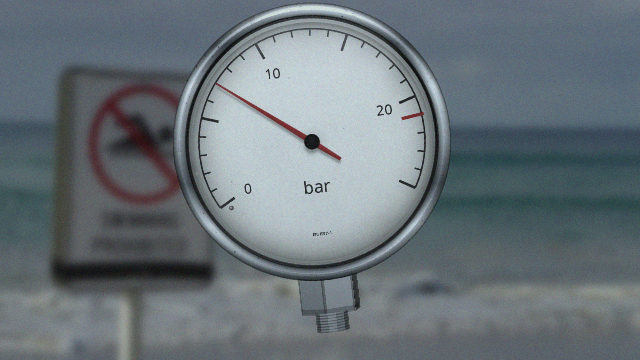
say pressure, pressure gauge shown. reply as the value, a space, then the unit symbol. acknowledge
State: 7 bar
